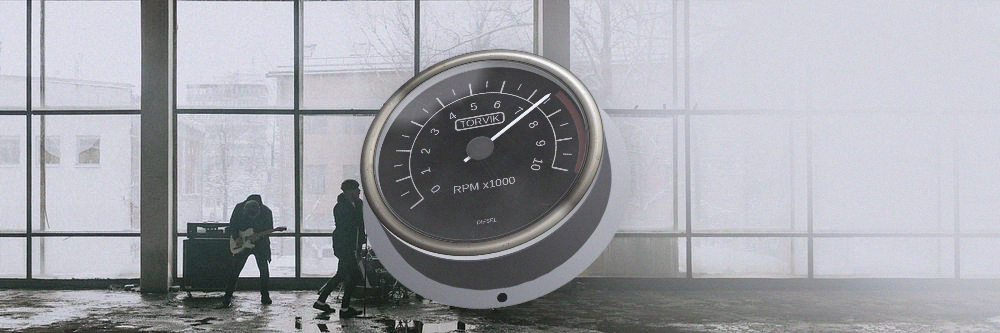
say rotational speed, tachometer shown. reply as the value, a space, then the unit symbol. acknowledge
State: 7500 rpm
